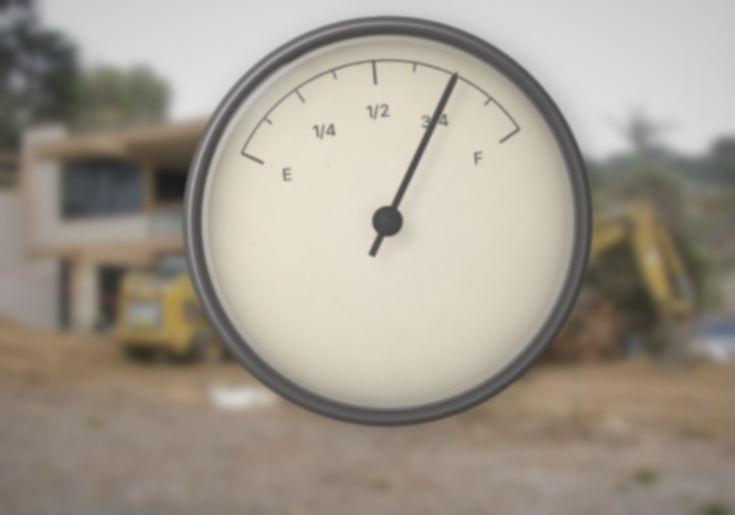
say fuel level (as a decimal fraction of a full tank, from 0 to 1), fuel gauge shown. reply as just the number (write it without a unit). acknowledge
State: 0.75
